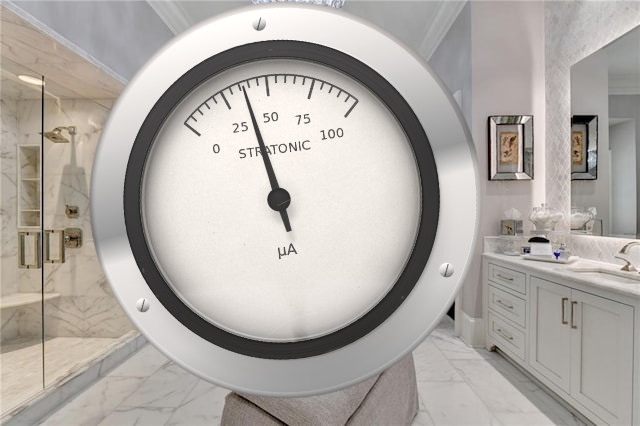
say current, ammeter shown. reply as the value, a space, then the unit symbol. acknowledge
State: 37.5 µA
